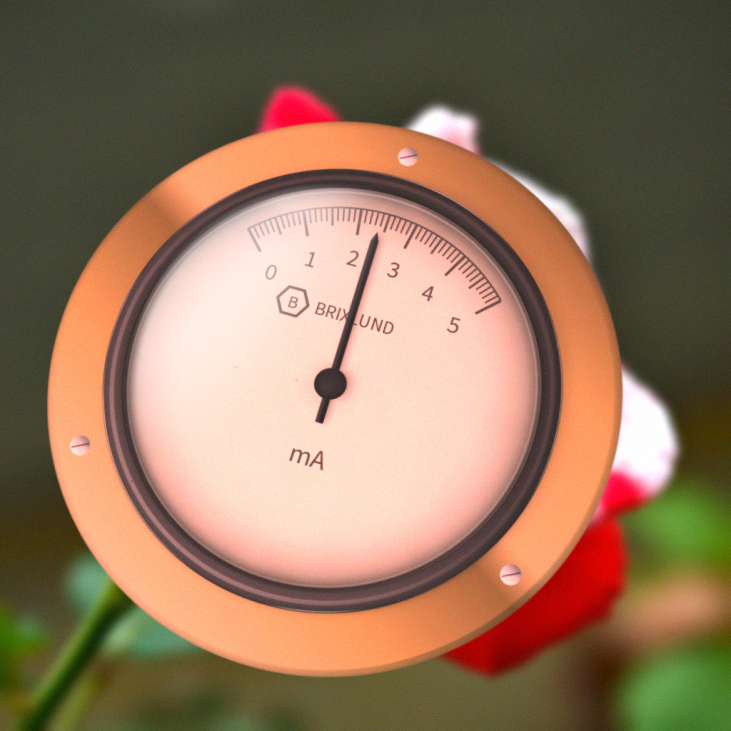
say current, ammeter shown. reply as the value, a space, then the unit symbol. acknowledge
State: 2.4 mA
